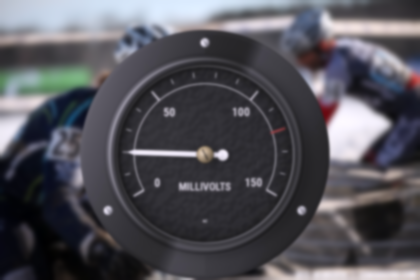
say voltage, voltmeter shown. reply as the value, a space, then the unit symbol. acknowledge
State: 20 mV
